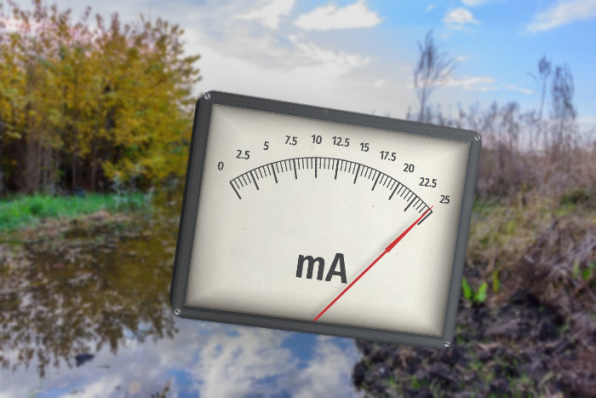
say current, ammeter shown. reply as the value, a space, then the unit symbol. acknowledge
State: 24.5 mA
